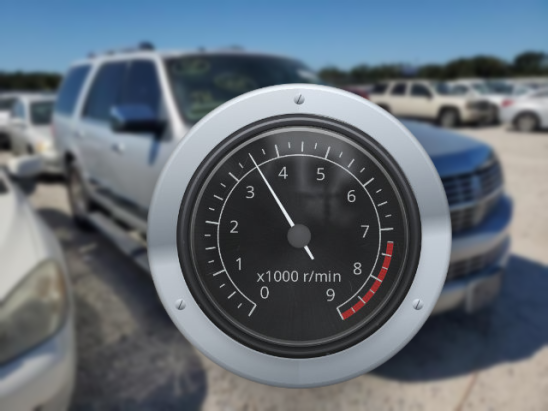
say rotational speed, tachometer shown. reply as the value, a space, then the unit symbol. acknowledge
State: 3500 rpm
